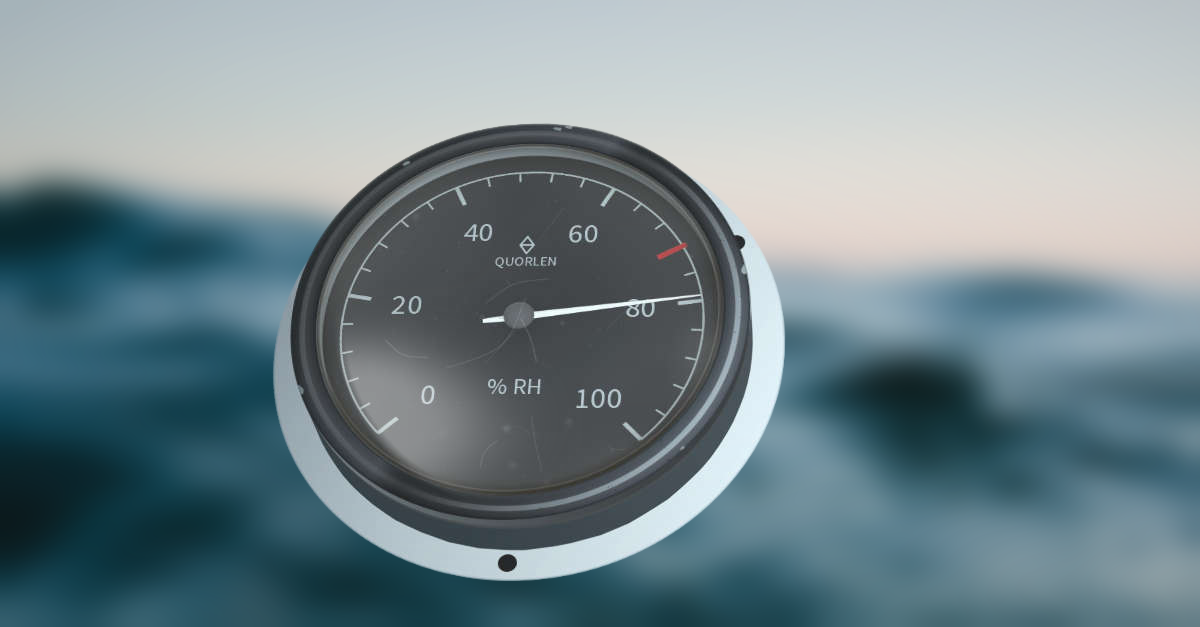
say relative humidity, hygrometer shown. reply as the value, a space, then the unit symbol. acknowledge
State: 80 %
